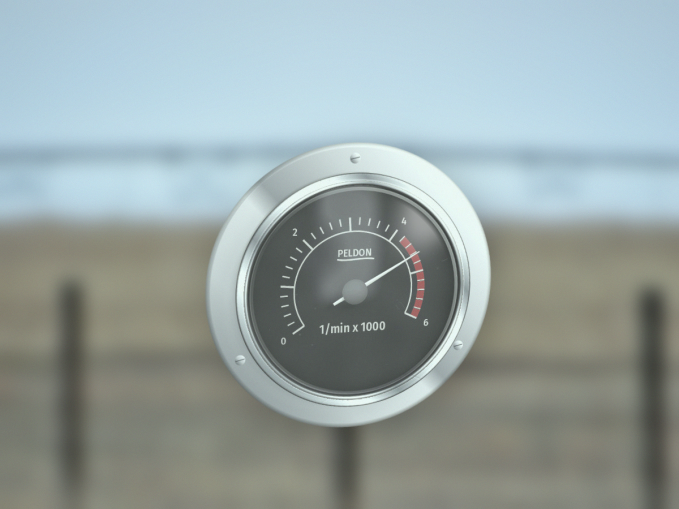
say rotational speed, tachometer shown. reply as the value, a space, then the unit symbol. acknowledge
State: 4600 rpm
